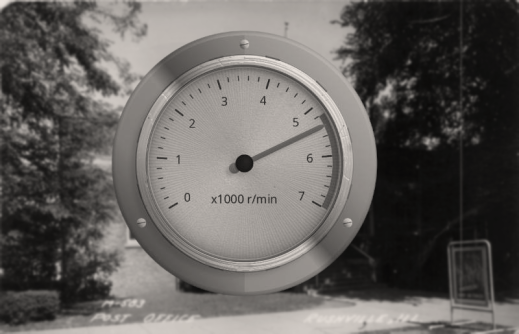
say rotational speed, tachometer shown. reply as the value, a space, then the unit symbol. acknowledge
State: 5400 rpm
